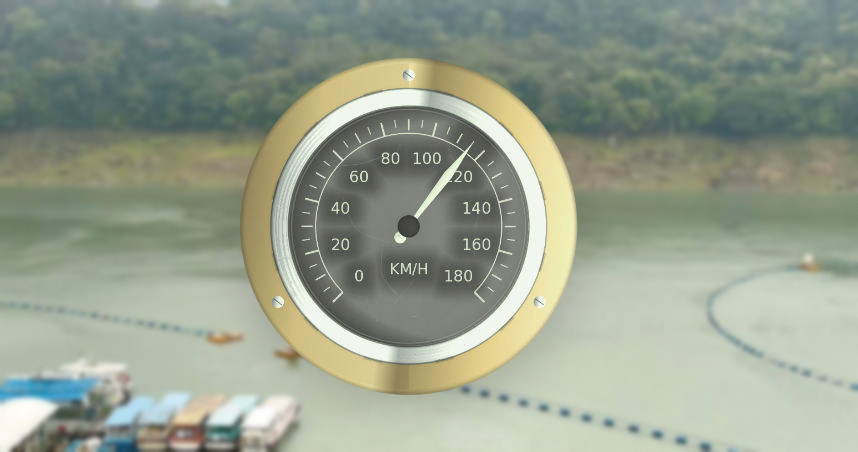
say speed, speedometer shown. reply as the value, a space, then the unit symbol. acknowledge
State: 115 km/h
